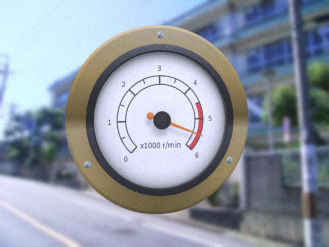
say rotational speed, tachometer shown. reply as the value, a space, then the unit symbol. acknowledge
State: 5500 rpm
